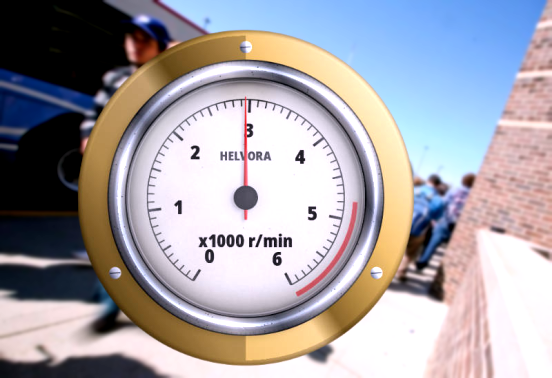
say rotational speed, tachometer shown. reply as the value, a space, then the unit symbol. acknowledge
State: 2950 rpm
